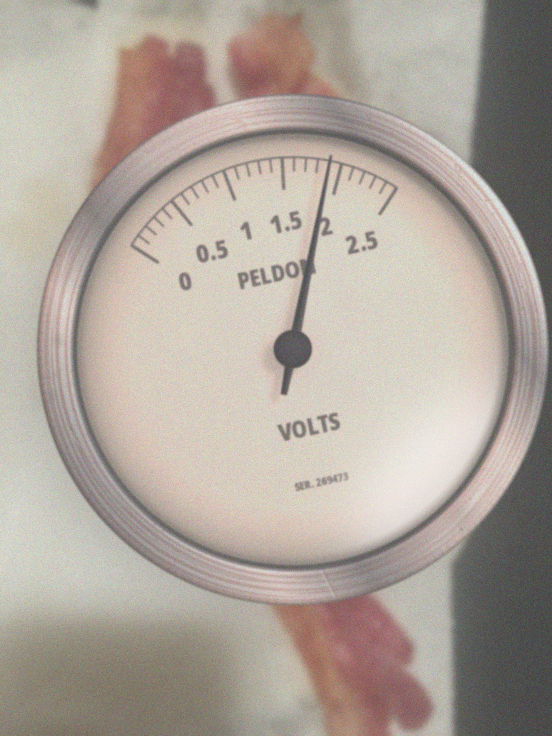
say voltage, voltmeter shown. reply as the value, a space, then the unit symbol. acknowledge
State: 1.9 V
